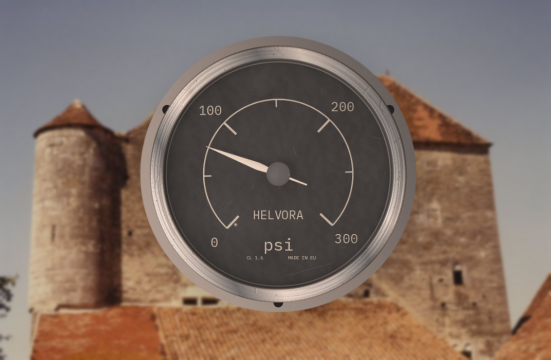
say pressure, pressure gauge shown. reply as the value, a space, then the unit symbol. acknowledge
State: 75 psi
